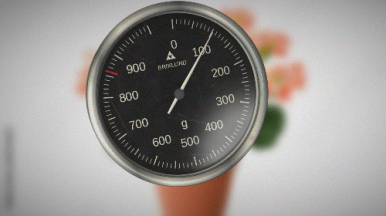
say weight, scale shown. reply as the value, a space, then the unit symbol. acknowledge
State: 100 g
